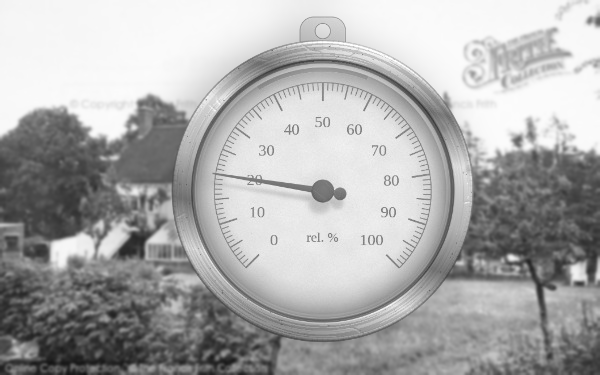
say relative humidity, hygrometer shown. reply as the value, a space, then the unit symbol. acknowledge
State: 20 %
